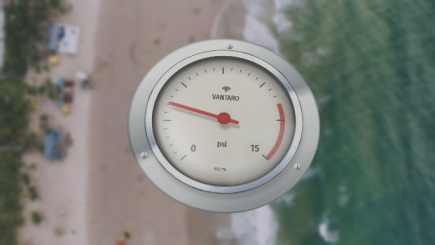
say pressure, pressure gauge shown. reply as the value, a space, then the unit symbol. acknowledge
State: 3.5 psi
